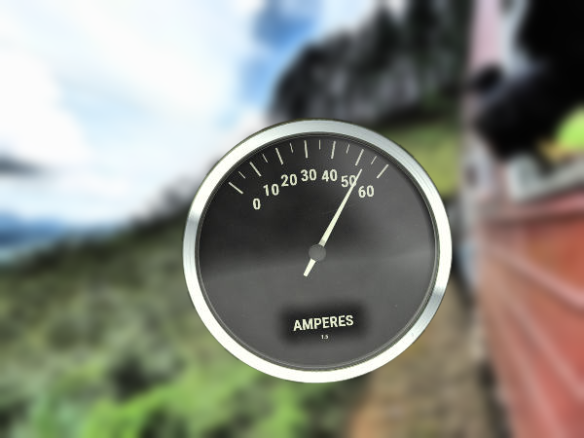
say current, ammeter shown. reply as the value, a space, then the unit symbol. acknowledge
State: 52.5 A
